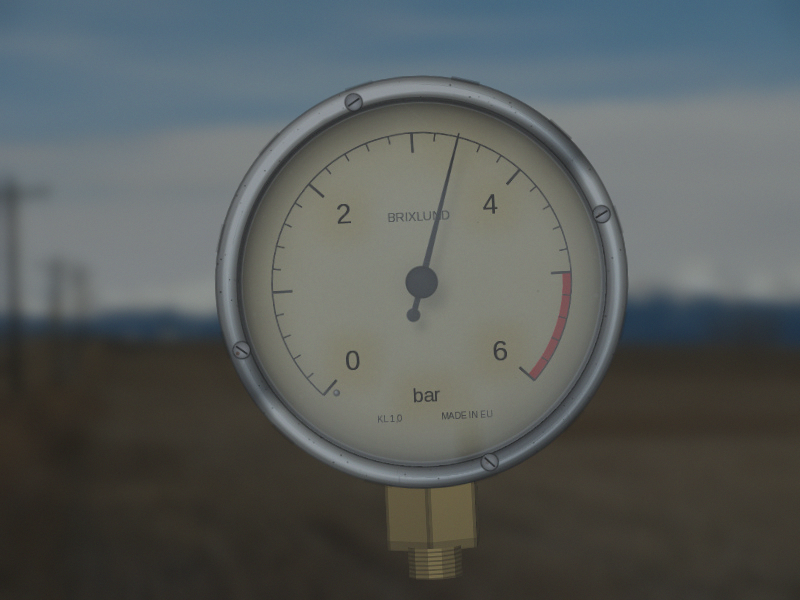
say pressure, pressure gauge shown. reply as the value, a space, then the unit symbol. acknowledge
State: 3.4 bar
